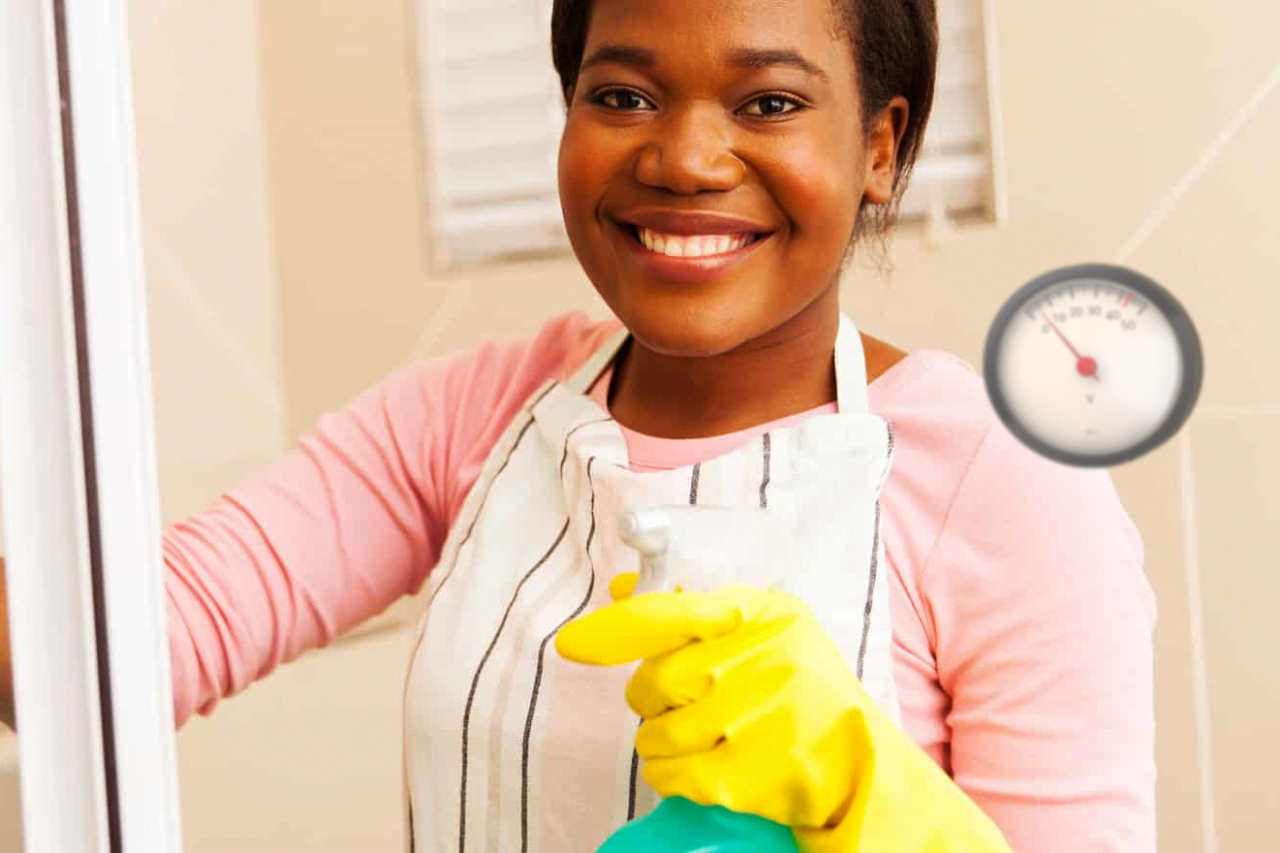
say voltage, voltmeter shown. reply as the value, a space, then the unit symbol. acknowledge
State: 5 V
